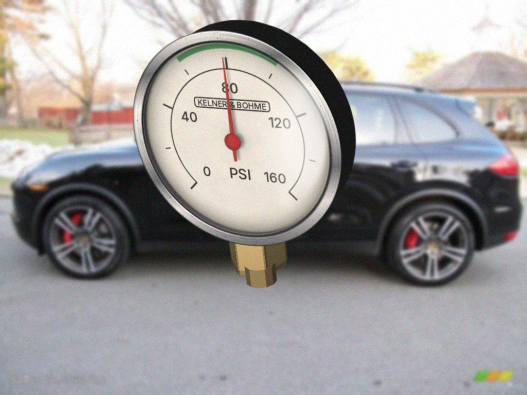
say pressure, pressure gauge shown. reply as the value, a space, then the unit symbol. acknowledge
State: 80 psi
